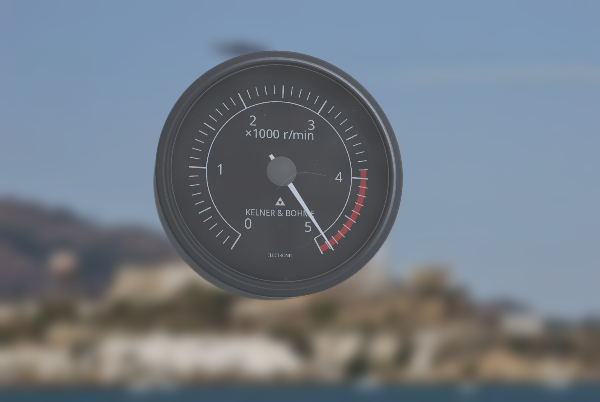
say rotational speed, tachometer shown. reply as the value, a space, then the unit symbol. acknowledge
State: 4900 rpm
